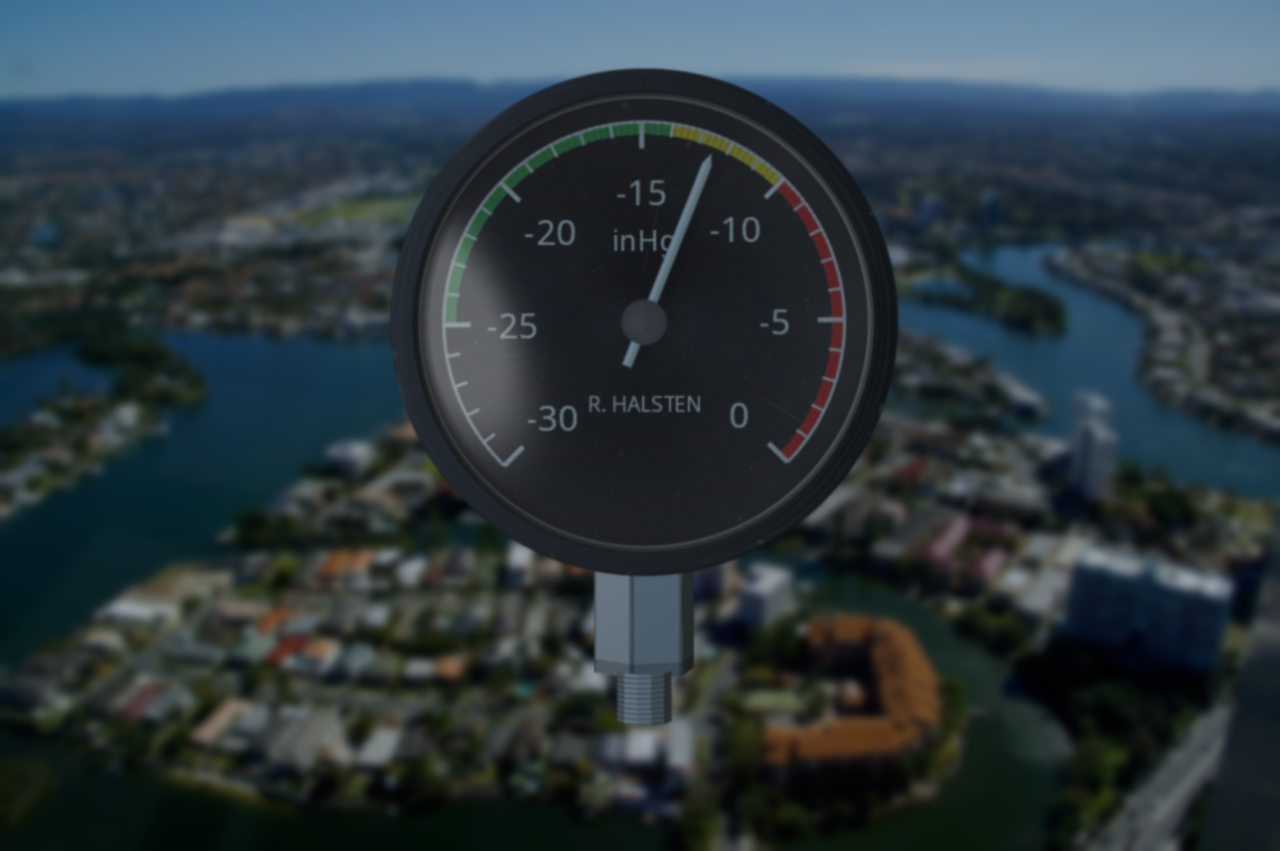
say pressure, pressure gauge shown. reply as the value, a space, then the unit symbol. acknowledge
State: -12.5 inHg
